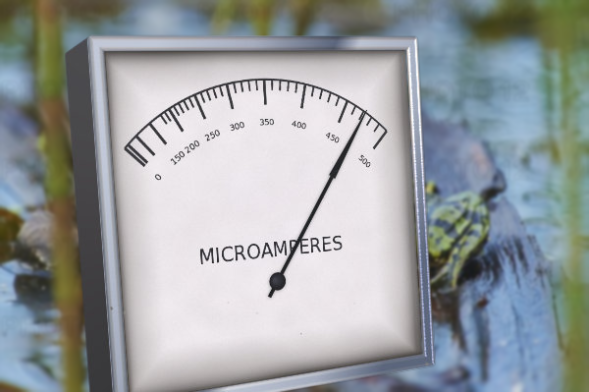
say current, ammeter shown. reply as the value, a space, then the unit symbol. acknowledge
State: 470 µA
